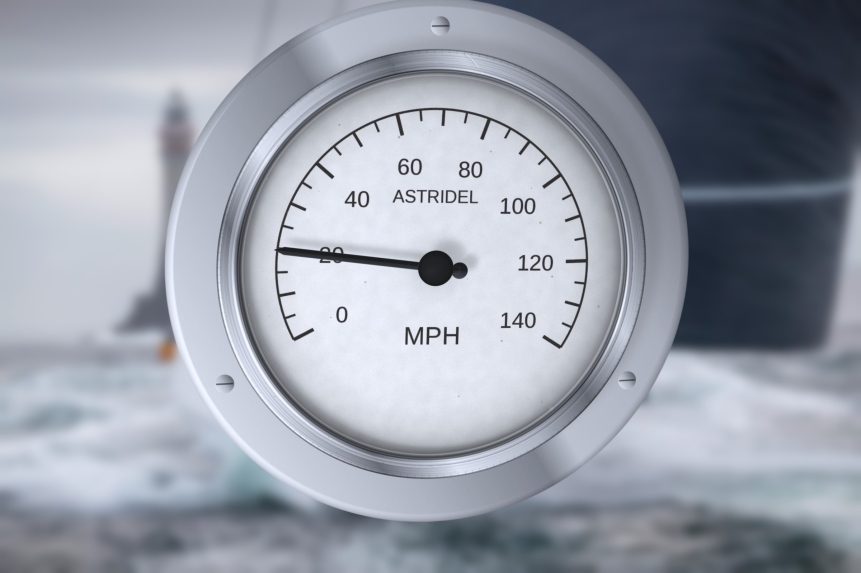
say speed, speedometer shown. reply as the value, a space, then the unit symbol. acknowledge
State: 20 mph
